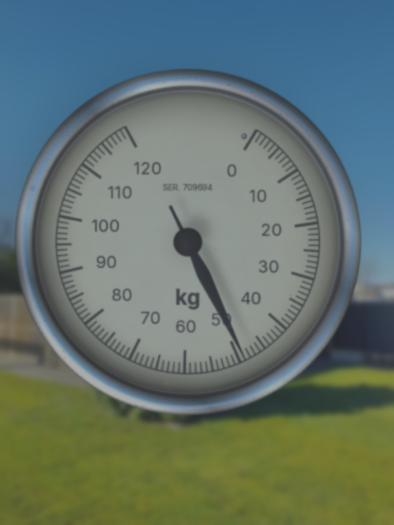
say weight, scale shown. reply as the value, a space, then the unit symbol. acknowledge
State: 49 kg
